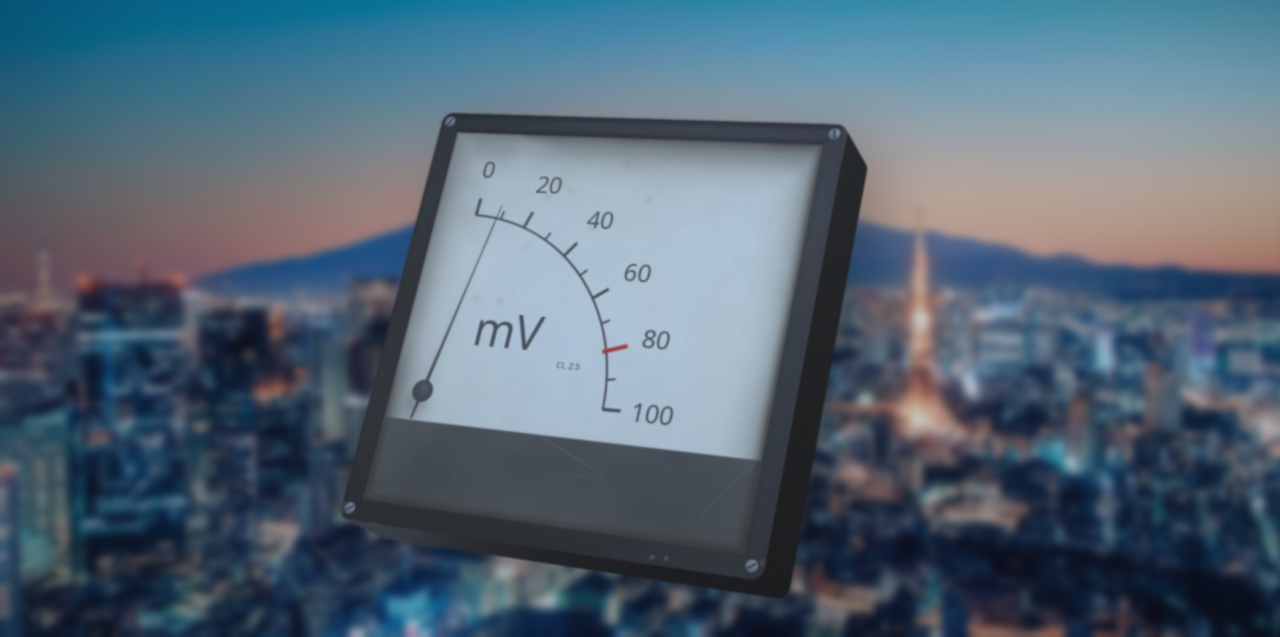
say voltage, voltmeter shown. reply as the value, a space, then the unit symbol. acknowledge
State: 10 mV
